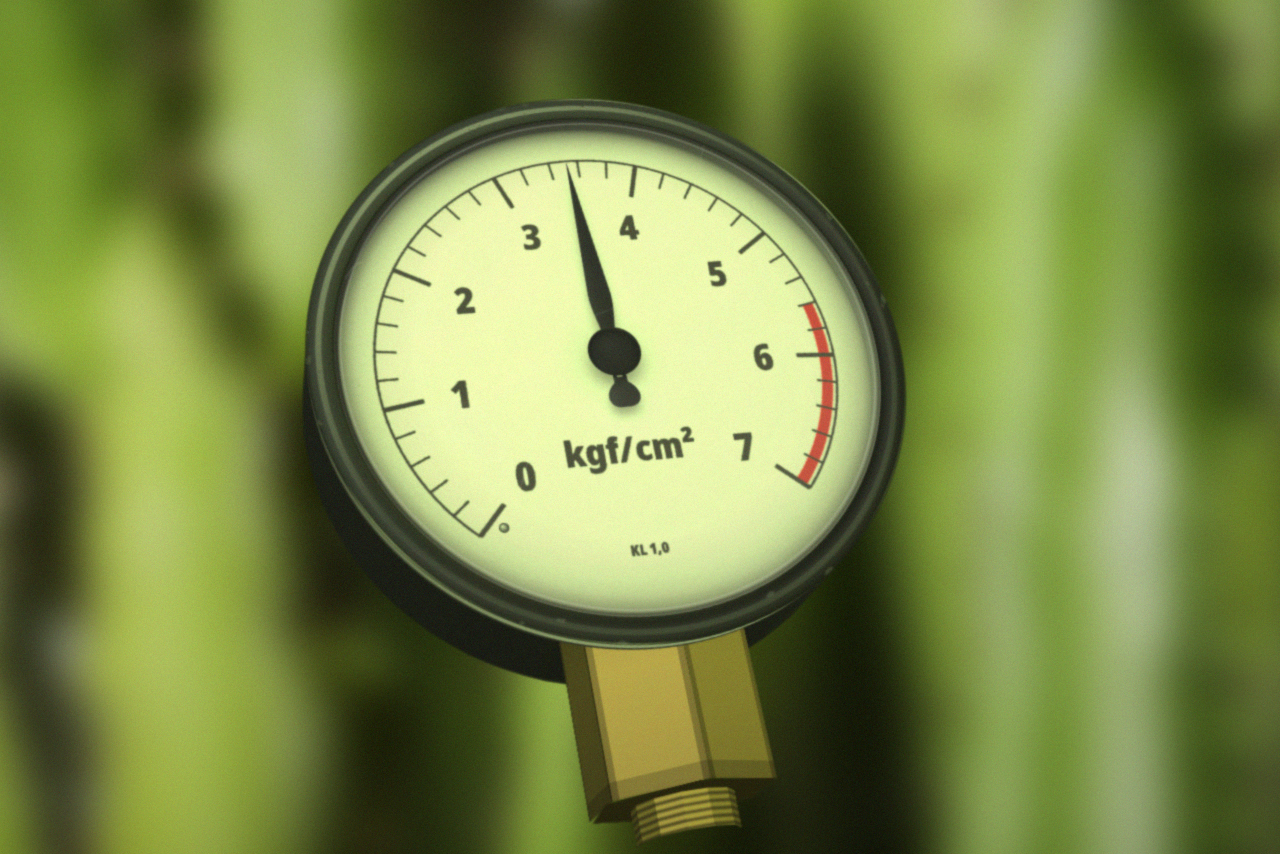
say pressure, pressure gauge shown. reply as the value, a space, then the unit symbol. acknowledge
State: 3.5 kg/cm²
